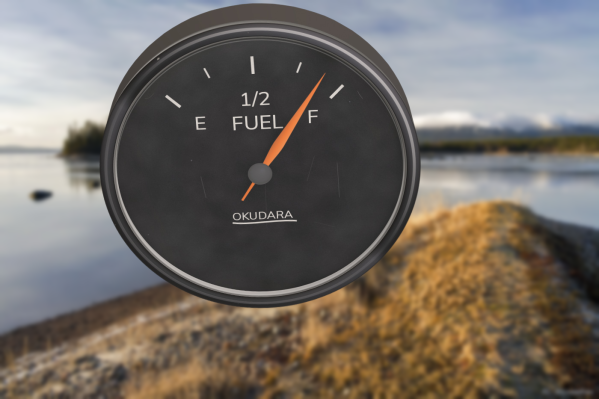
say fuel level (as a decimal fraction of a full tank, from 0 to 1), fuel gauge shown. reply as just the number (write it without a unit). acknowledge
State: 0.875
